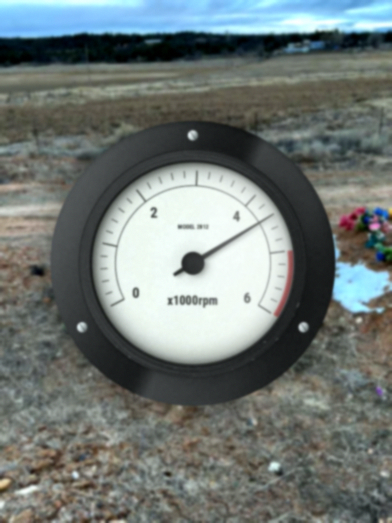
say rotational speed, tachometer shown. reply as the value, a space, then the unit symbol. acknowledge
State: 4400 rpm
